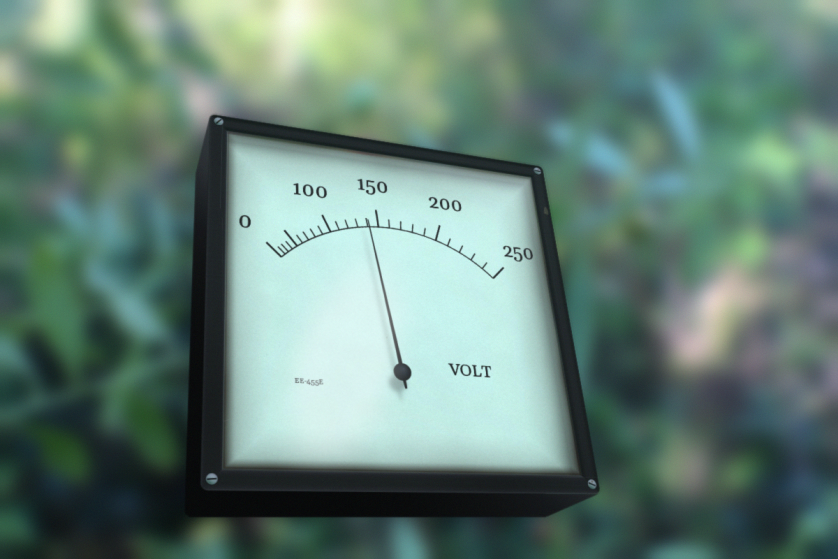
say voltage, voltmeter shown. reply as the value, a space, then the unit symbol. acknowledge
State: 140 V
